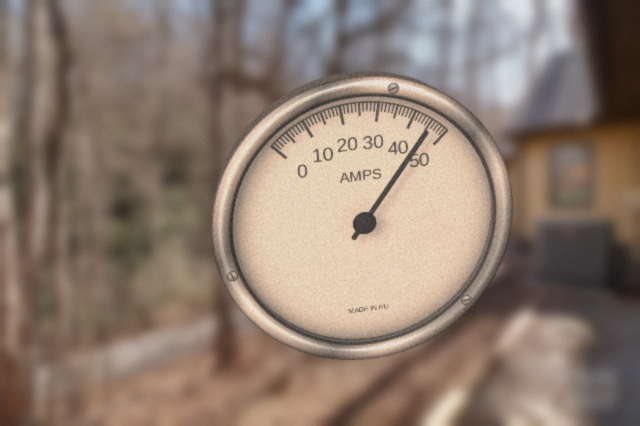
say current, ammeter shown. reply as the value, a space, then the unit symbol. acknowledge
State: 45 A
